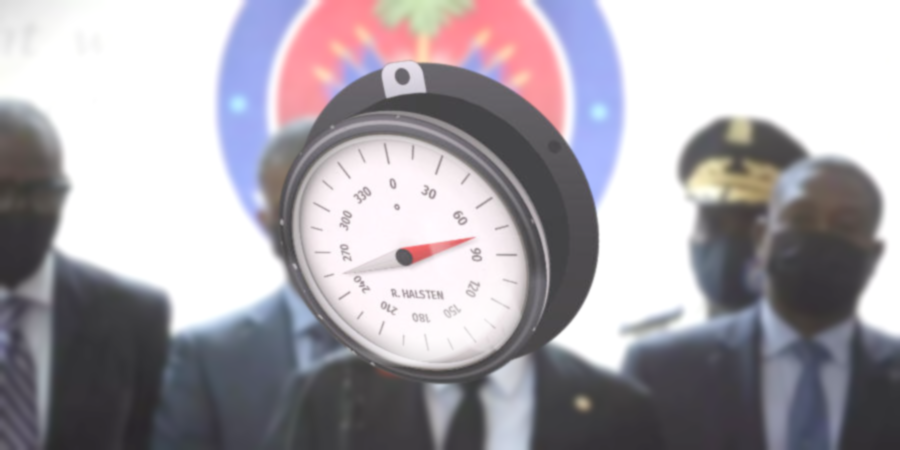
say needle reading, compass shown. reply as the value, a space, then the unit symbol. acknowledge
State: 75 °
